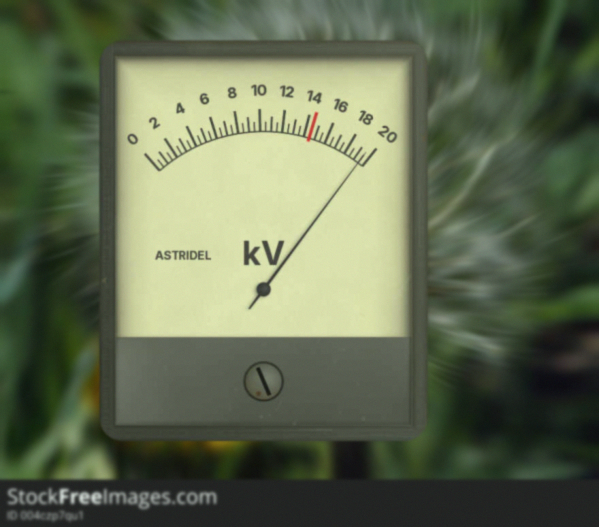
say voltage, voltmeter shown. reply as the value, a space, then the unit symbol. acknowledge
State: 19.5 kV
